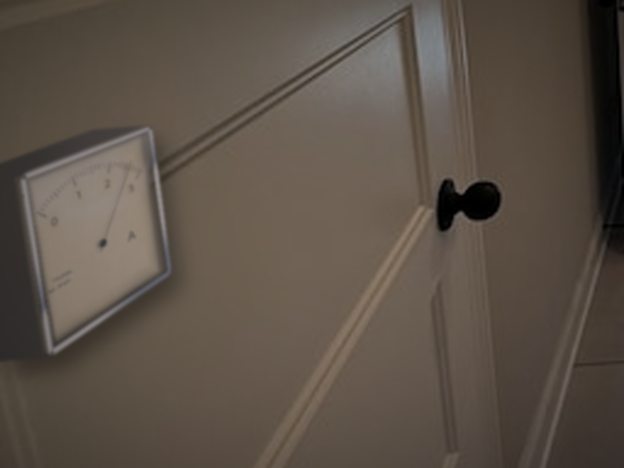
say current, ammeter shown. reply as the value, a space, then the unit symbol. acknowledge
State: 2.5 A
